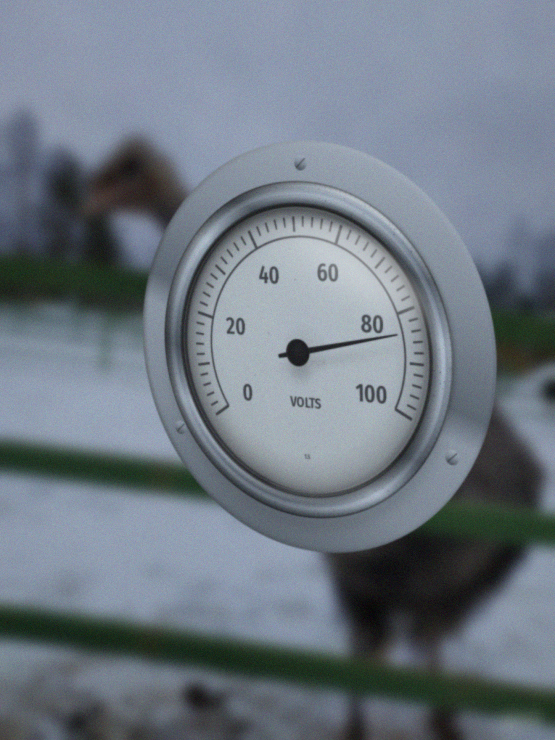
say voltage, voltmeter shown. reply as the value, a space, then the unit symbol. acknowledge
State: 84 V
